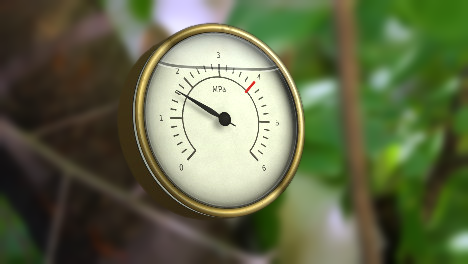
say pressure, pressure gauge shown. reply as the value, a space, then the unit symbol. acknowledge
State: 1.6 MPa
